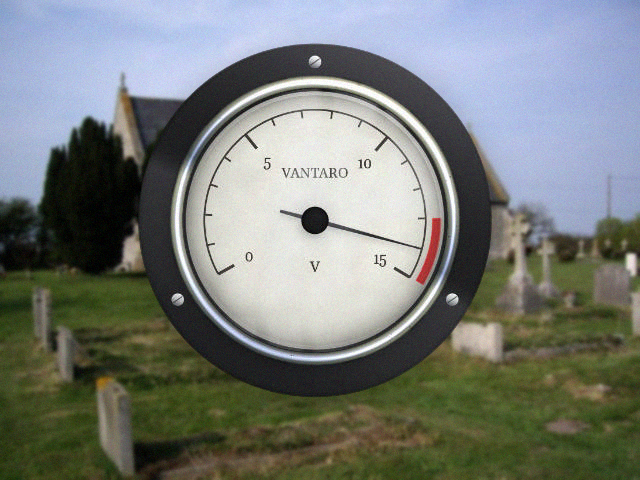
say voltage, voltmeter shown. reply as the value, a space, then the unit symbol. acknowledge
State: 14 V
